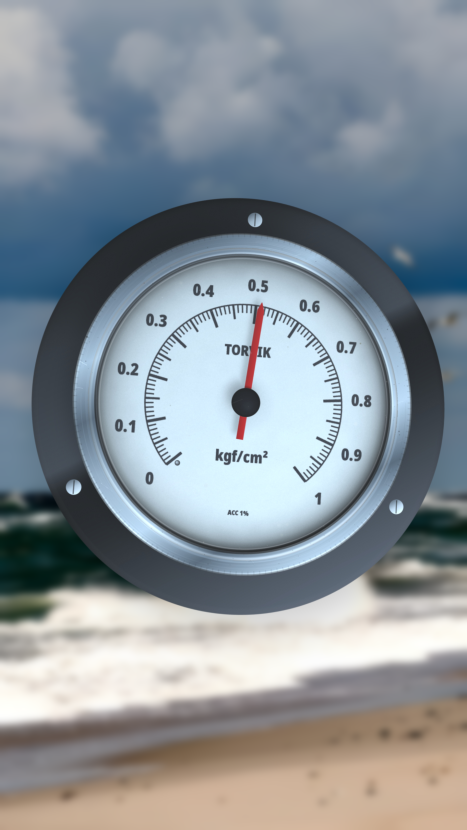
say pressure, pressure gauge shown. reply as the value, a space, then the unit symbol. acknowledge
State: 0.51 kg/cm²
